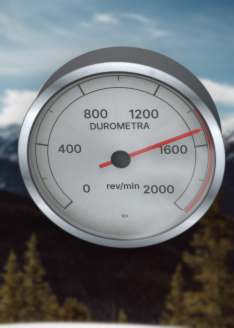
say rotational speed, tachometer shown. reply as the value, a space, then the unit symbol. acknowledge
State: 1500 rpm
